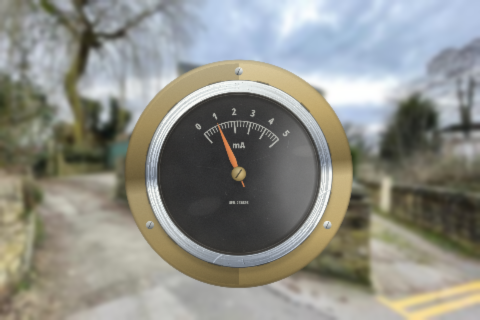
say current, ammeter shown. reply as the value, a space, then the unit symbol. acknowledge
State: 1 mA
